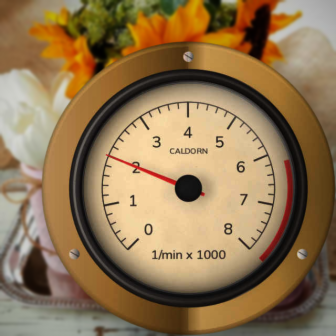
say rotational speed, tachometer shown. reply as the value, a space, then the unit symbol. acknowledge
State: 2000 rpm
